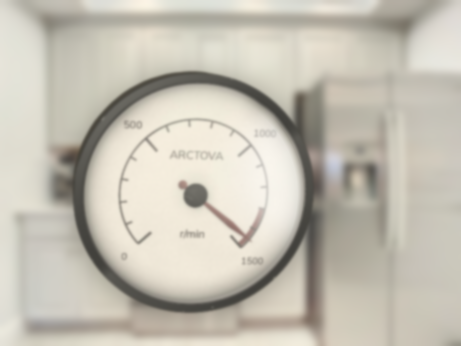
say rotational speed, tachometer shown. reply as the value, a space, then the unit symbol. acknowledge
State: 1450 rpm
